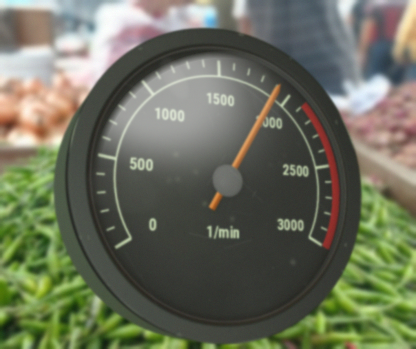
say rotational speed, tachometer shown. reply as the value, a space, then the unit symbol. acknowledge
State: 1900 rpm
